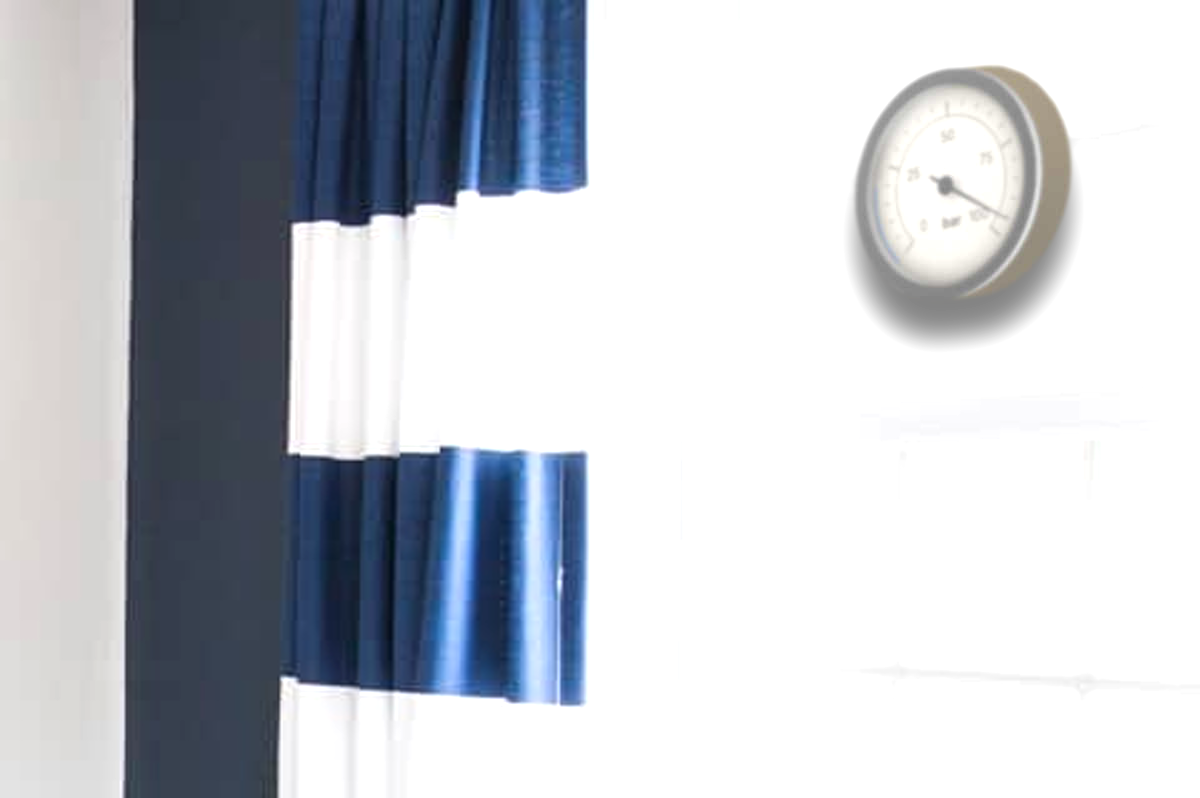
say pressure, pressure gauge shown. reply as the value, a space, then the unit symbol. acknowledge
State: 95 bar
